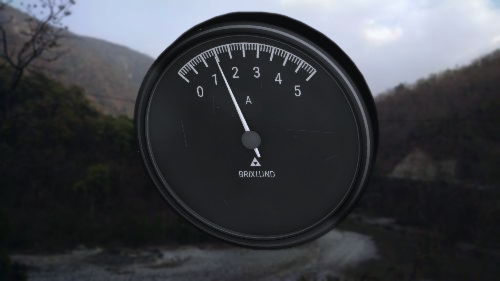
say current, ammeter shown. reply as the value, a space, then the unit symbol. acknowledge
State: 1.5 A
